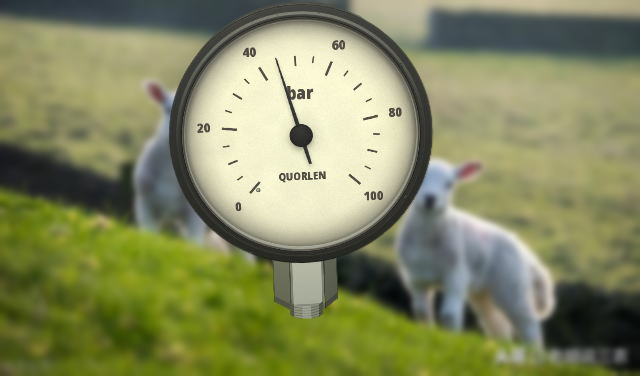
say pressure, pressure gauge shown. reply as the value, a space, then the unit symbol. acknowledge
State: 45 bar
